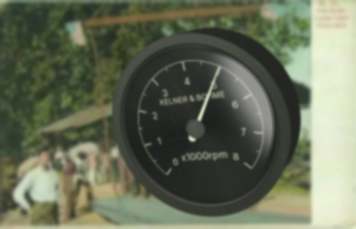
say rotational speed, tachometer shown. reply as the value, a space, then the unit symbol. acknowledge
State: 5000 rpm
